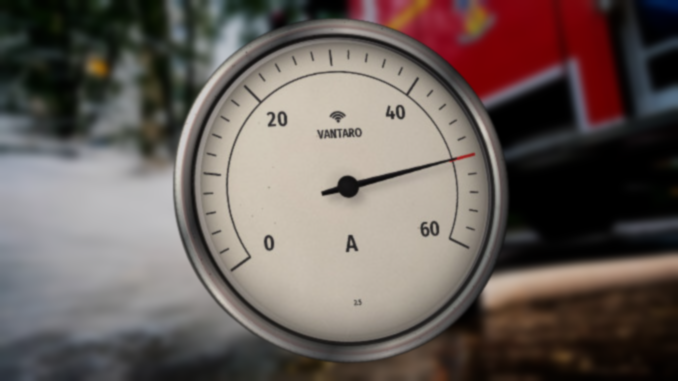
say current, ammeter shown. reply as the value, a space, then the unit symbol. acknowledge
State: 50 A
